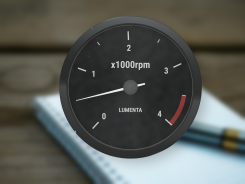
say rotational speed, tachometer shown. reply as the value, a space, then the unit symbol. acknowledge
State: 500 rpm
